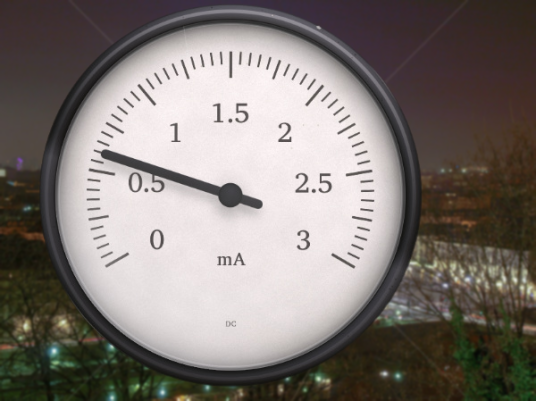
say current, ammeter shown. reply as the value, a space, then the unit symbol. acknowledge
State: 0.6 mA
